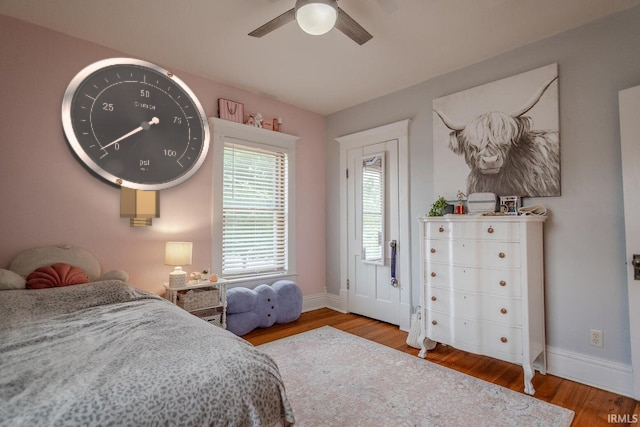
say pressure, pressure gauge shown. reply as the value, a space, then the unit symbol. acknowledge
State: 2.5 psi
